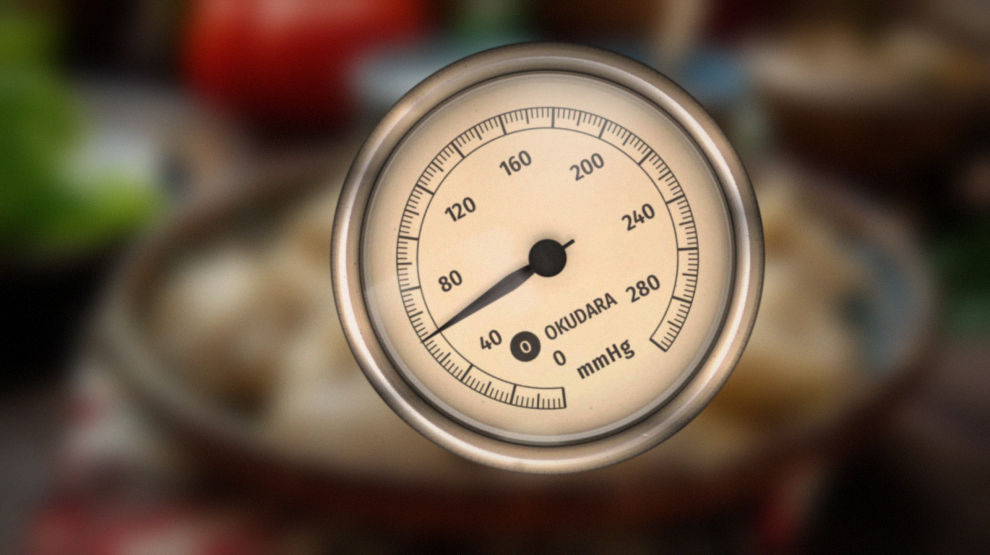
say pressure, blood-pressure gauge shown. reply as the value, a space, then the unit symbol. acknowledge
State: 60 mmHg
